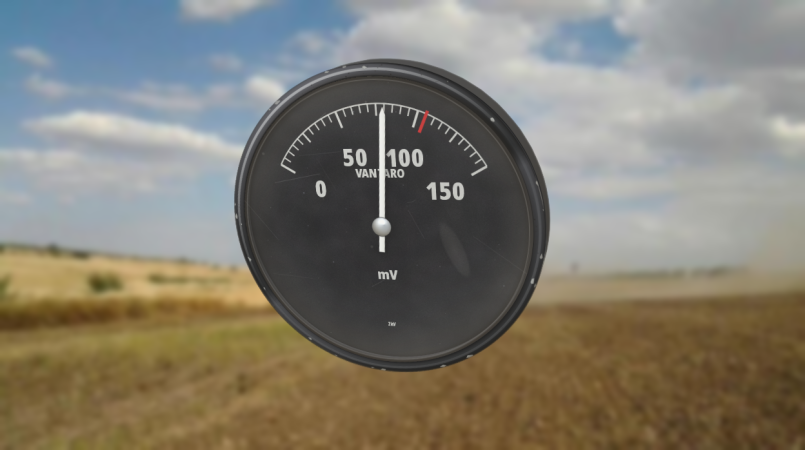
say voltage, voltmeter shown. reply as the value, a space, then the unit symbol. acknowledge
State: 80 mV
